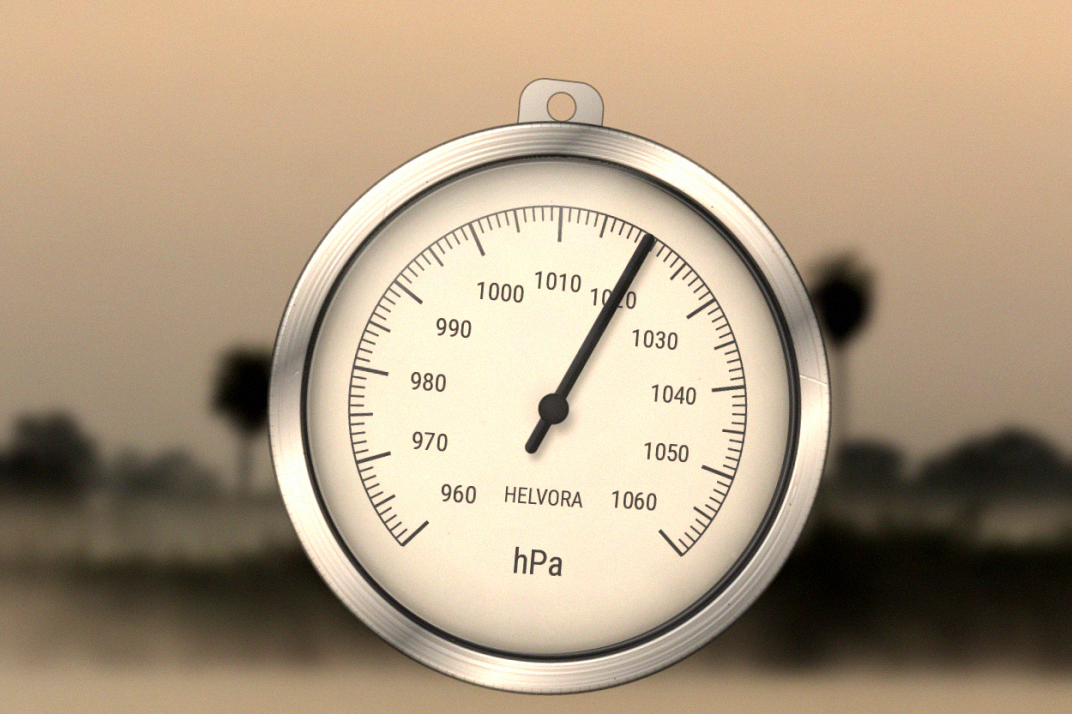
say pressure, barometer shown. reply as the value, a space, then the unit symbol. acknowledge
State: 1020 hPa
